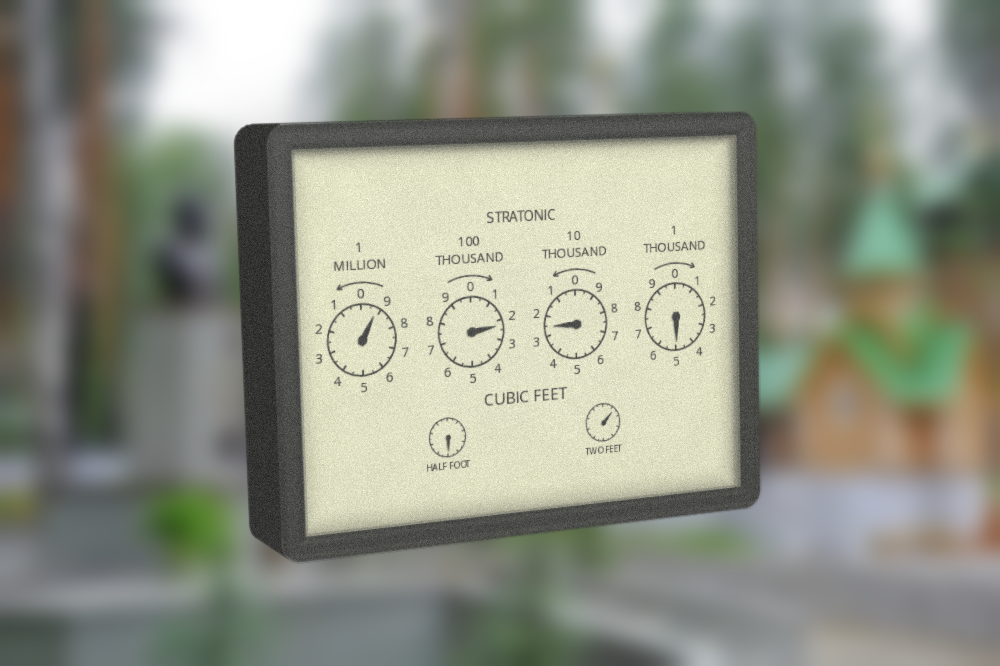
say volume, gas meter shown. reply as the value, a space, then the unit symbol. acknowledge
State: 922500 ft³
